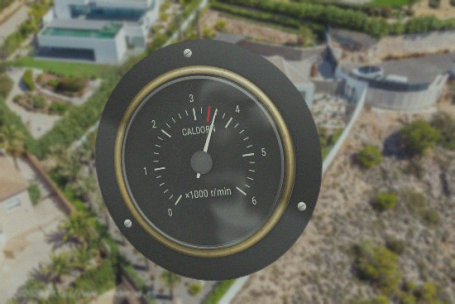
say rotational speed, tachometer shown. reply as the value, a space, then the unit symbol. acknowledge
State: 3600 rpm
